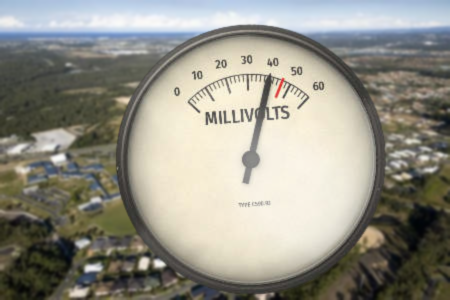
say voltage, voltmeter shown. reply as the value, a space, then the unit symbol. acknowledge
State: 40 mV
